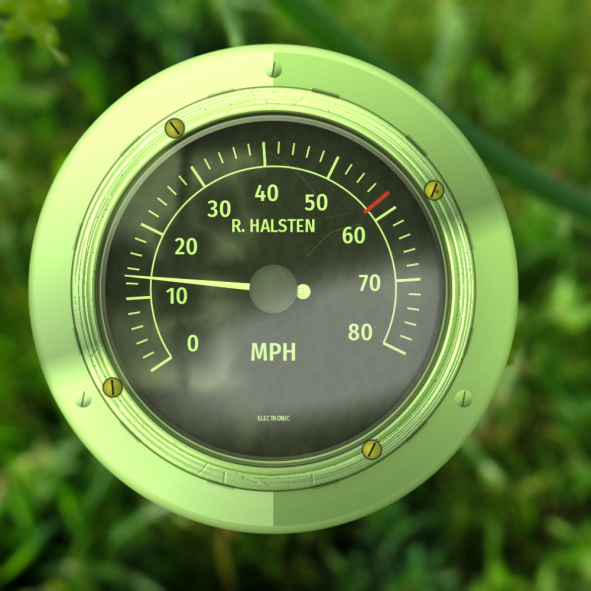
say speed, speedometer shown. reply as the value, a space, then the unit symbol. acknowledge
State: 13 mph
